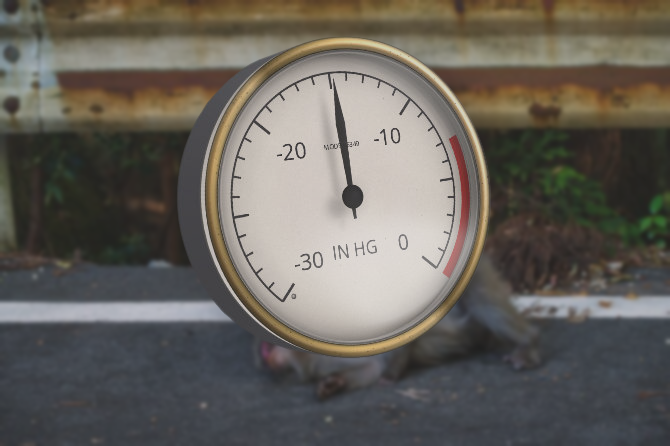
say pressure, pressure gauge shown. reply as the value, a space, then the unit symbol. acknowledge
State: -15 inHg
